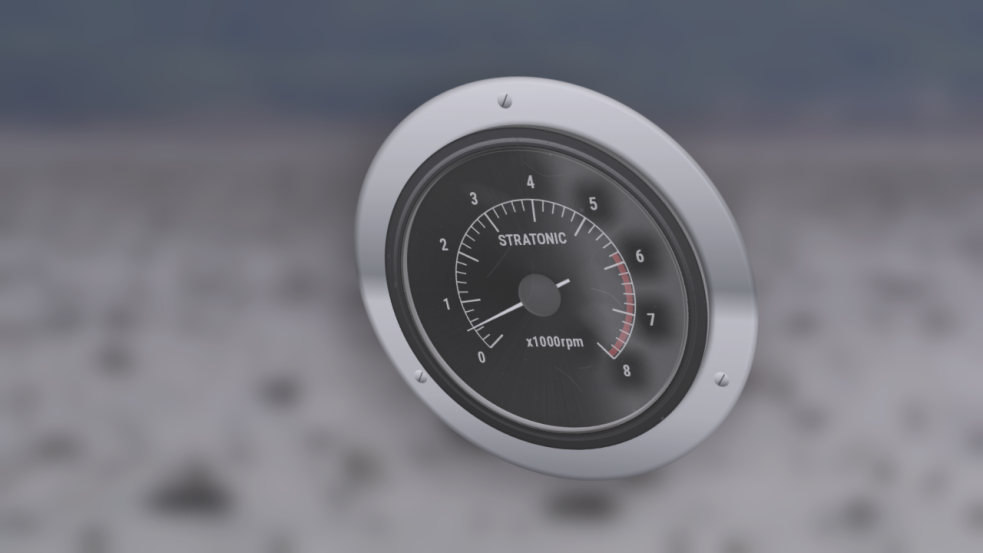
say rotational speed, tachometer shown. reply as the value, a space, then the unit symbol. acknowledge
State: 500 rpm
